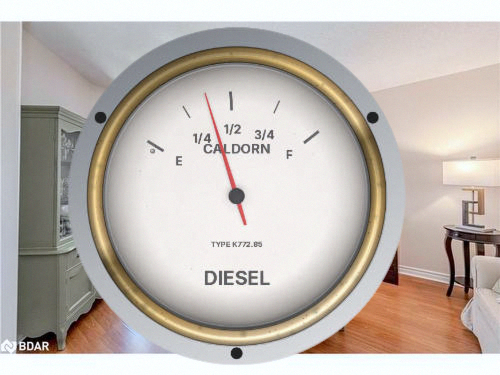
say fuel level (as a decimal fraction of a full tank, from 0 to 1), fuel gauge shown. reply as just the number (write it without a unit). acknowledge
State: 0.375
